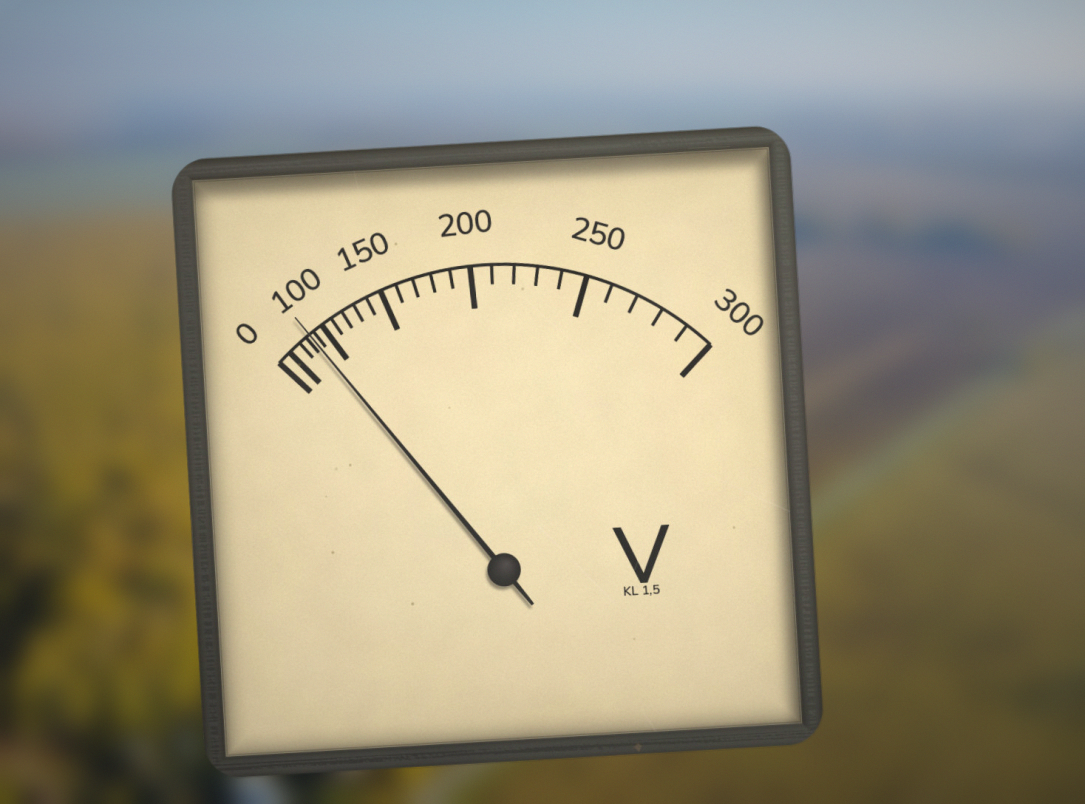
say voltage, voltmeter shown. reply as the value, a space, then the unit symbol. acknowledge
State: 85 V
